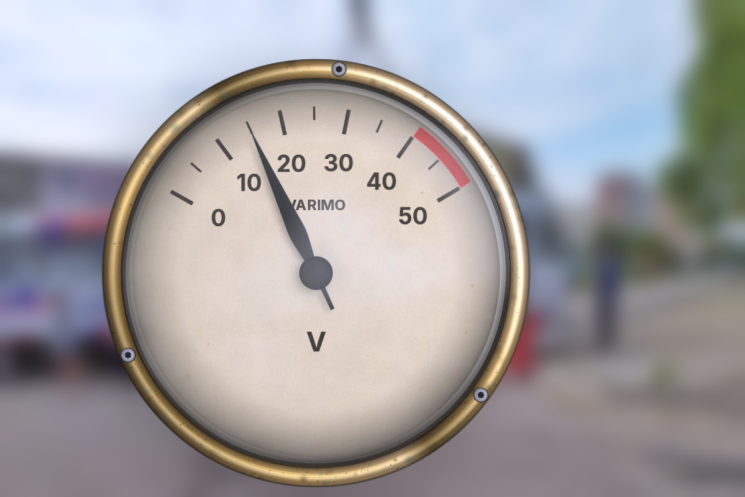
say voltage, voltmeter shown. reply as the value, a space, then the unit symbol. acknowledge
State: 15 V
